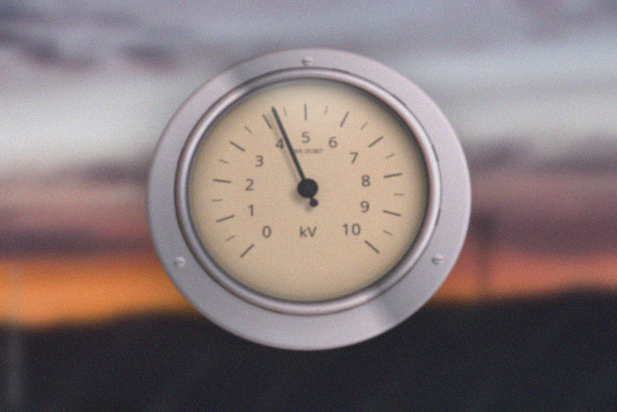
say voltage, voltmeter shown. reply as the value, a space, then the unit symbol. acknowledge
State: 4.25 kV
